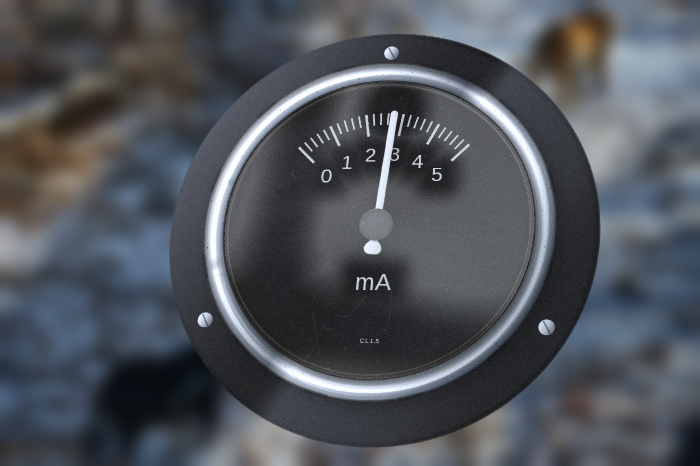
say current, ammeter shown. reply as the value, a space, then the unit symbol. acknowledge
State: 2.8 mA
